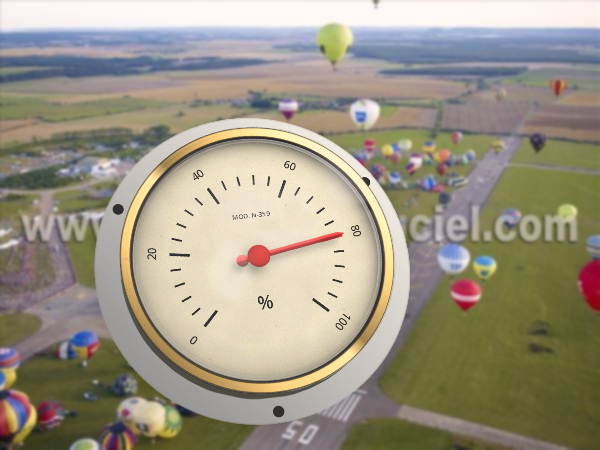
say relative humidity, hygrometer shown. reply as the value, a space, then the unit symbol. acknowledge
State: 80 %
